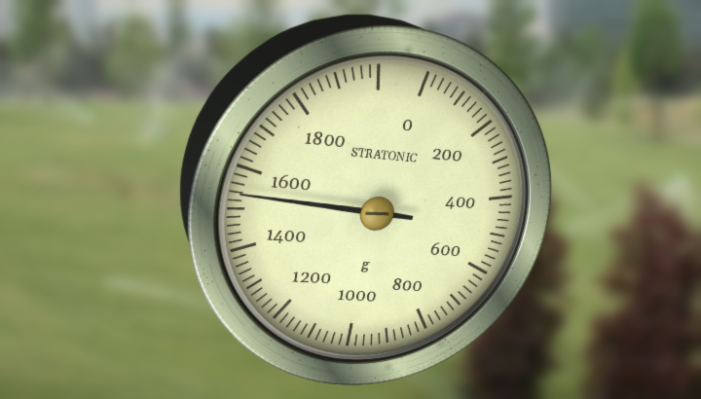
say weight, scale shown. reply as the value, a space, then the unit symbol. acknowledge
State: 1540 g
